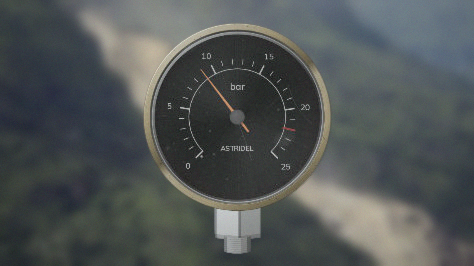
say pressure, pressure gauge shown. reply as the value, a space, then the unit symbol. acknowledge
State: 9 bar
